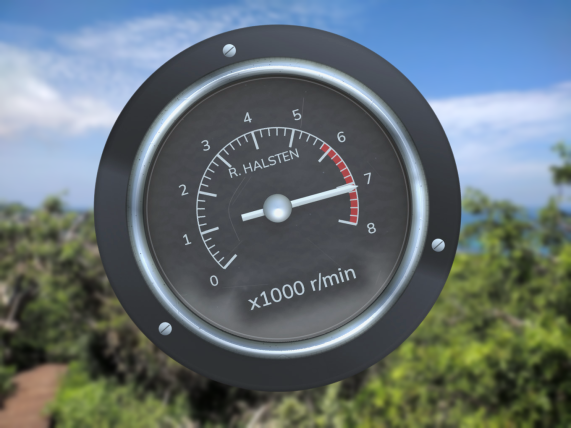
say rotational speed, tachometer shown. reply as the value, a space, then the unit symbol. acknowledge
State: 7100 rpm
